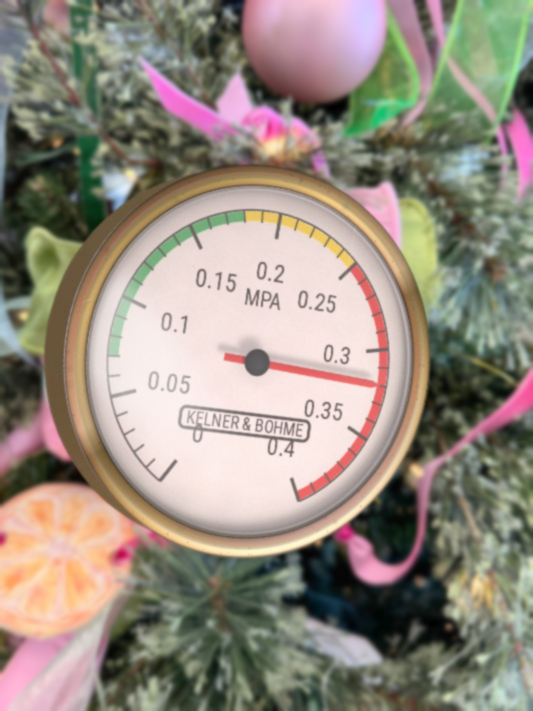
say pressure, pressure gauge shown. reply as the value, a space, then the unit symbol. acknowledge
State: 0.32 MPa
